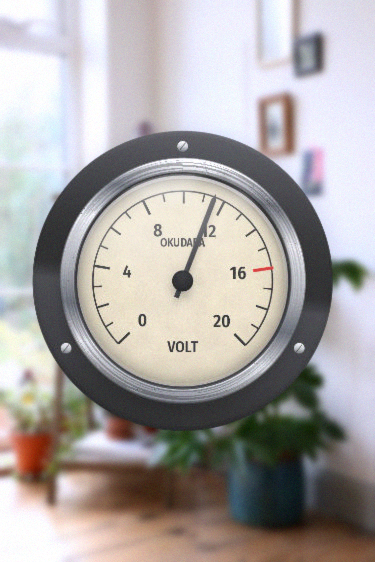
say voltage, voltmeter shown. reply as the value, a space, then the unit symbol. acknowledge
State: 11.5 V
